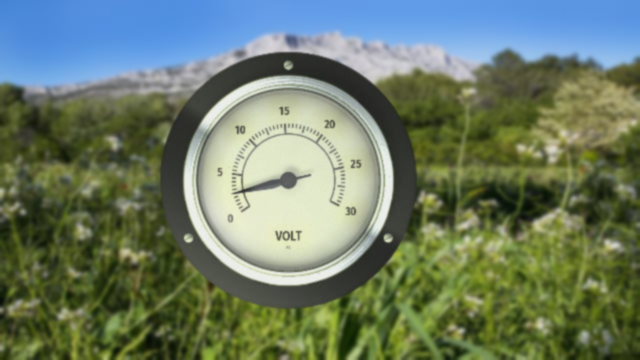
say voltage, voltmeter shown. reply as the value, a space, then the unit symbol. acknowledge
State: 2.5 V
